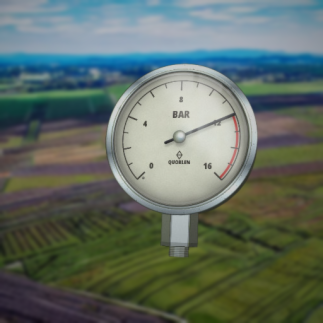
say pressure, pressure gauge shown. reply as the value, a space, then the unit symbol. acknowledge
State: 12 bar
